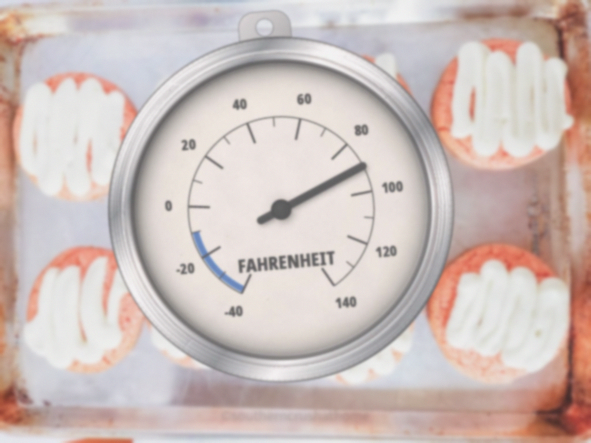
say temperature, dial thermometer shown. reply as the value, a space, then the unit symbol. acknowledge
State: 90 °F
